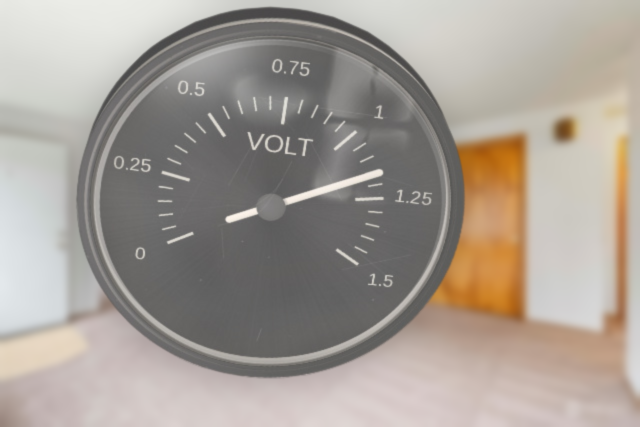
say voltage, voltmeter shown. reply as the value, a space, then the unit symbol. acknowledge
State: 1.15 V
